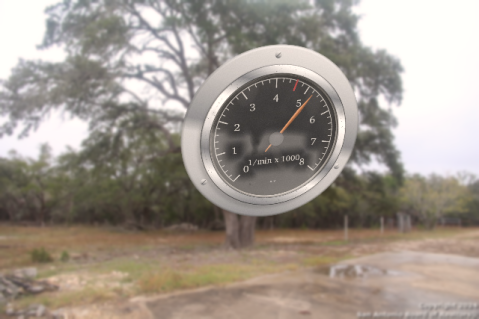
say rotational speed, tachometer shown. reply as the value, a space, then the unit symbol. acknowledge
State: 5200 rpm
